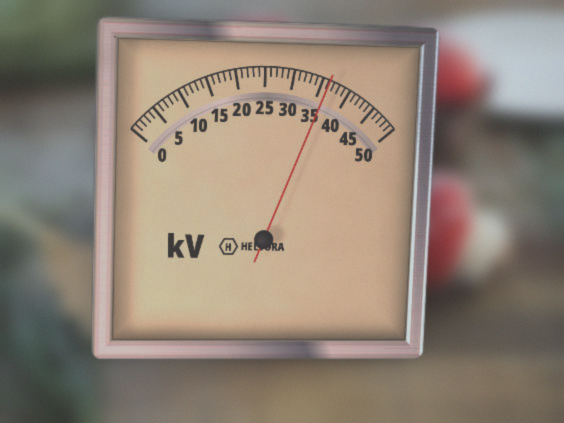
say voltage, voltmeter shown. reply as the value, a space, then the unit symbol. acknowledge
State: 36 kV
